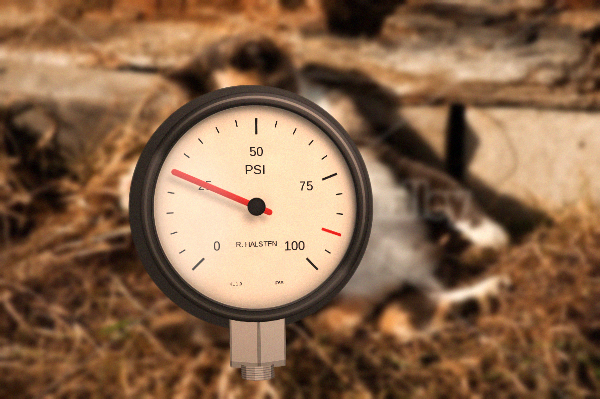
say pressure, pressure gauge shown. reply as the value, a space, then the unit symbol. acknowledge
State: 25 psi
